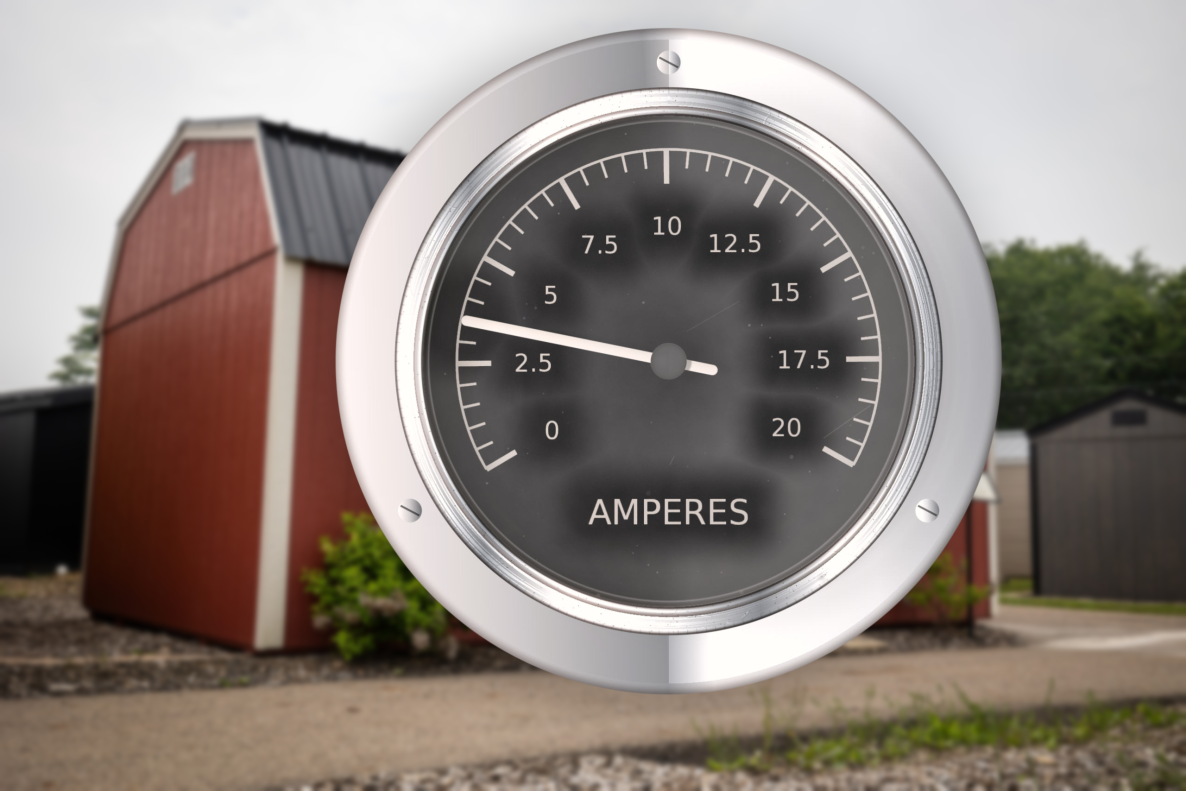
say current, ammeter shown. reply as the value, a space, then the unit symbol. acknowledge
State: 3.5 A
